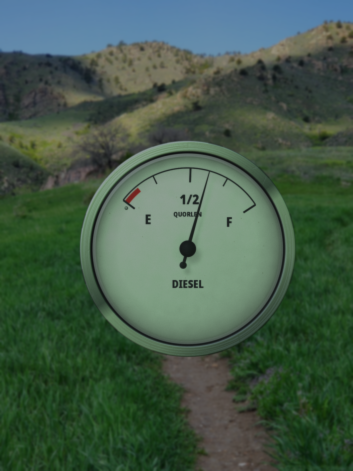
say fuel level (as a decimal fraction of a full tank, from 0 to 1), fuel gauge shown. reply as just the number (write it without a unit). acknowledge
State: 0.625
